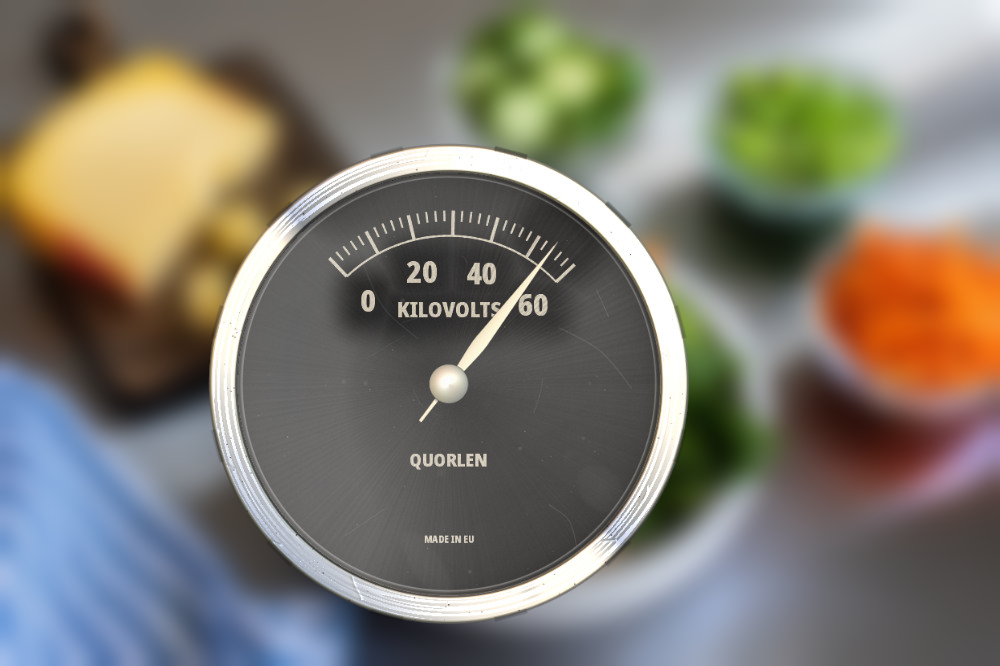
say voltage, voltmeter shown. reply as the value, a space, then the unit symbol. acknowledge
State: 54 kV
